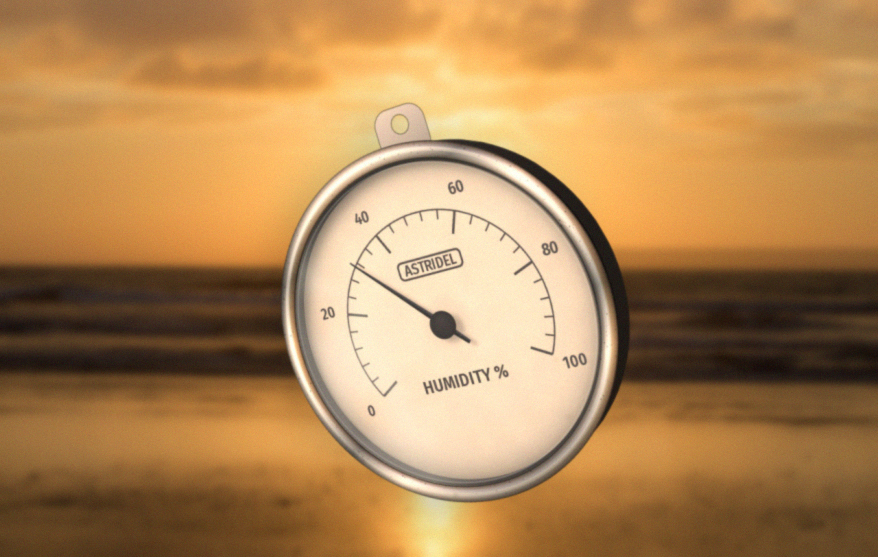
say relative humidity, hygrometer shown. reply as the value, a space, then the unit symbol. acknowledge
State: 32 %
